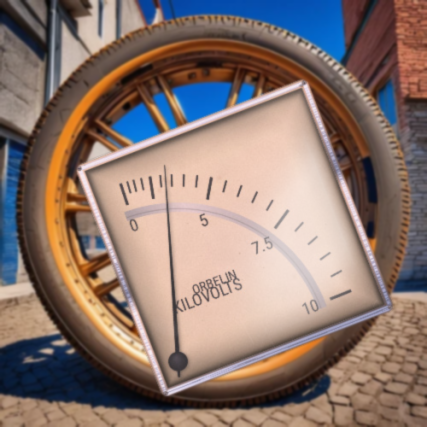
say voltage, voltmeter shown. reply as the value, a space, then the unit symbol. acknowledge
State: 3.25 kV
